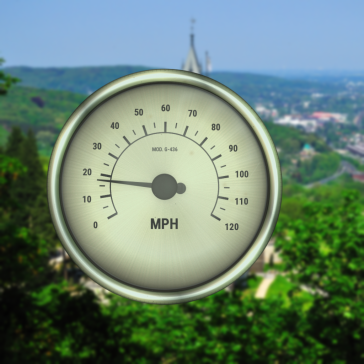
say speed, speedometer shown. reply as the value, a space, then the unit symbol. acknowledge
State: 17.5 mph
